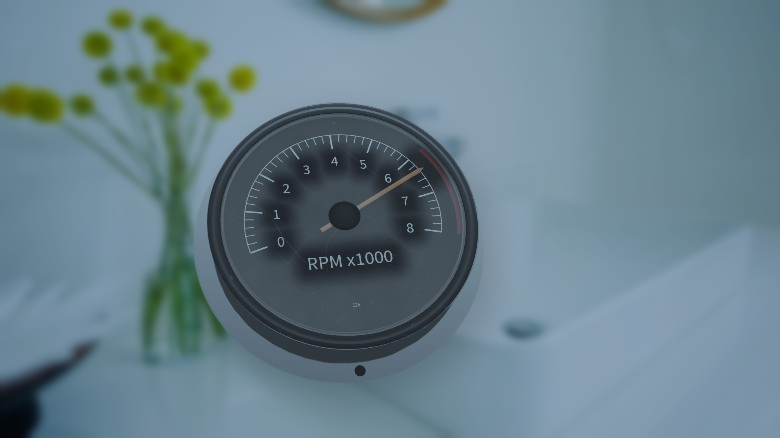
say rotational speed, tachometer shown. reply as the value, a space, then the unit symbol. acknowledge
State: 6400 rpm
